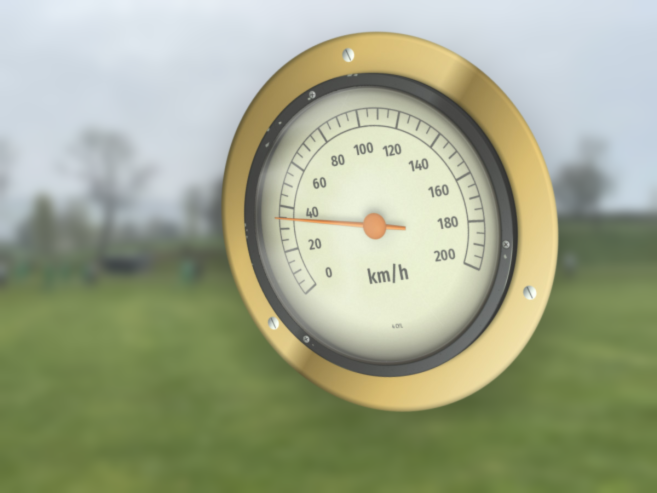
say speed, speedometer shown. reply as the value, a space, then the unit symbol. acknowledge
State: 35 km/h
